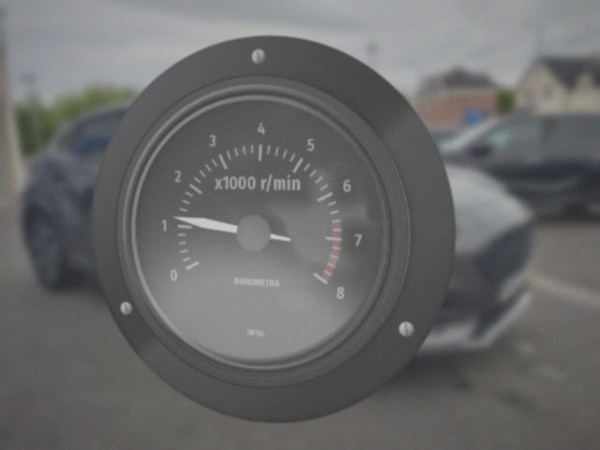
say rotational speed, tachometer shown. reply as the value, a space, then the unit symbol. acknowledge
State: 1200 rpm
